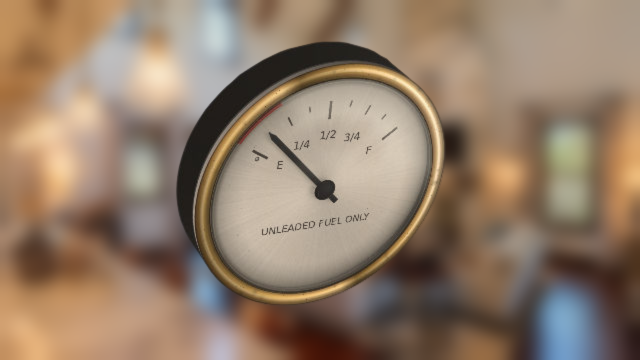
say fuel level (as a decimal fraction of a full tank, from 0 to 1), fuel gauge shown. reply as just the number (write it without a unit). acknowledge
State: 0.125
